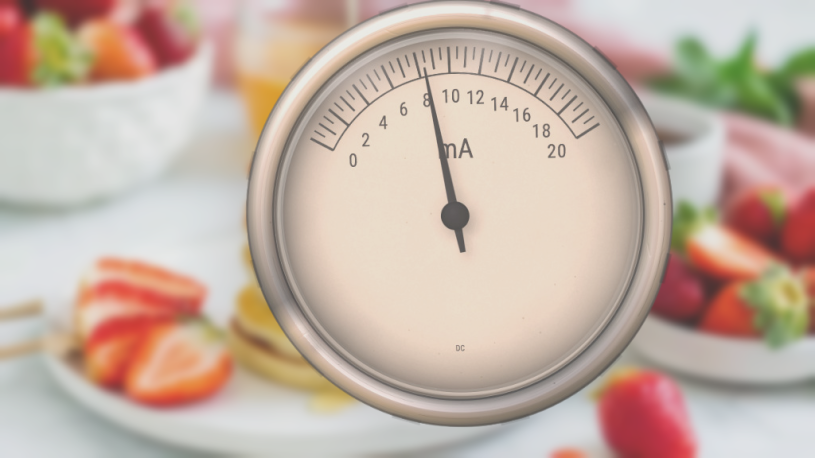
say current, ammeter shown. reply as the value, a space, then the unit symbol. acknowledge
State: 8.5 mA
